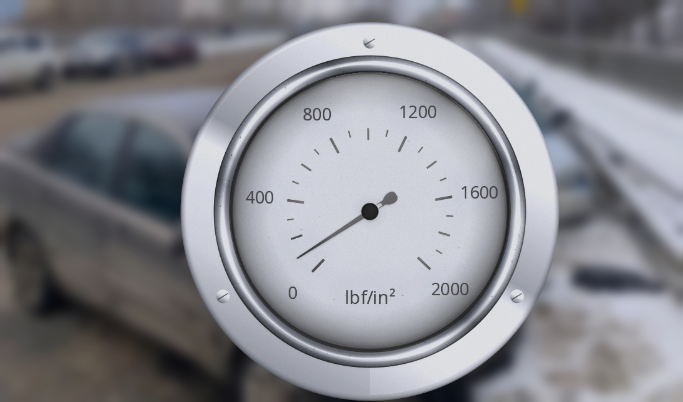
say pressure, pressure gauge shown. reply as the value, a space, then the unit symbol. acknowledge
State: 100 psi
